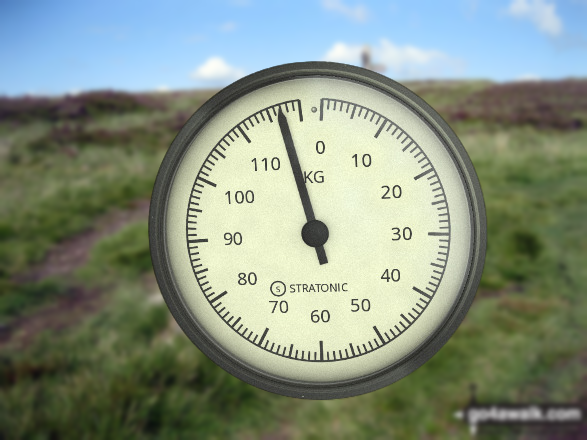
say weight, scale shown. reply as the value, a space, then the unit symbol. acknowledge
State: 117 kg
